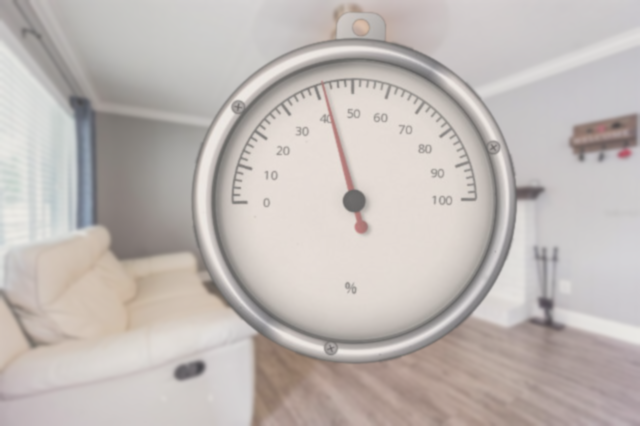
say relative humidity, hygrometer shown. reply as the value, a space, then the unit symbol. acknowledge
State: 42 %
